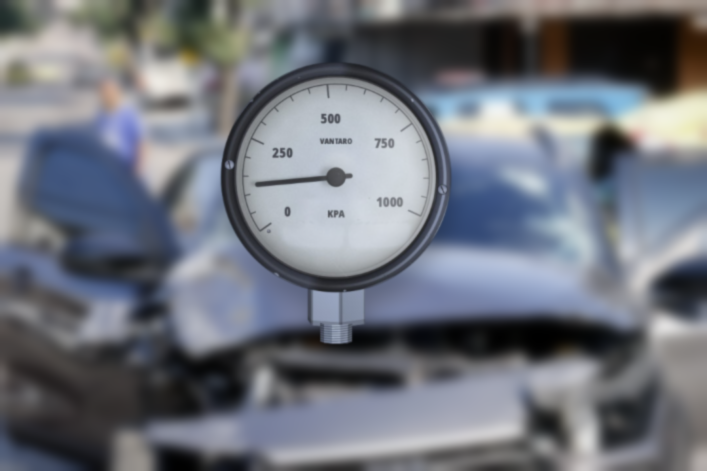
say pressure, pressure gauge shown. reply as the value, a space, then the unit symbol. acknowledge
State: 125 kPa
